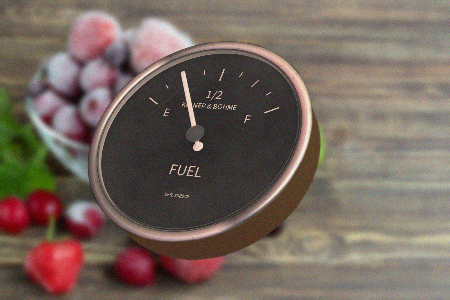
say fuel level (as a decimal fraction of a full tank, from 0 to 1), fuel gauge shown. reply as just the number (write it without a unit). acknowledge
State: 0.25
